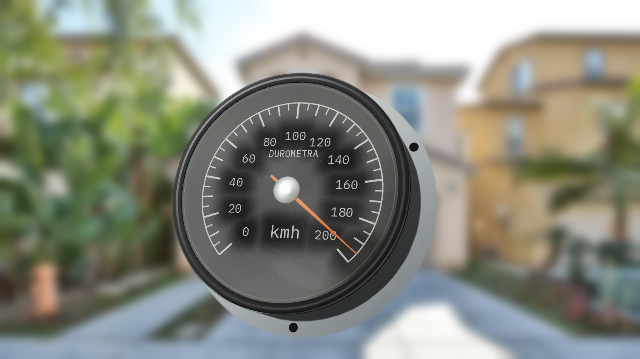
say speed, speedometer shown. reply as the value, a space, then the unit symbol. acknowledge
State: 195 km/h
